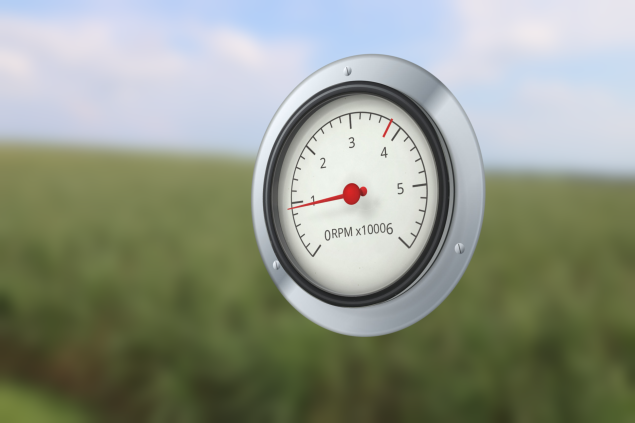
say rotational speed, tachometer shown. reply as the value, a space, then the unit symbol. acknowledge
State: 900 rpm
